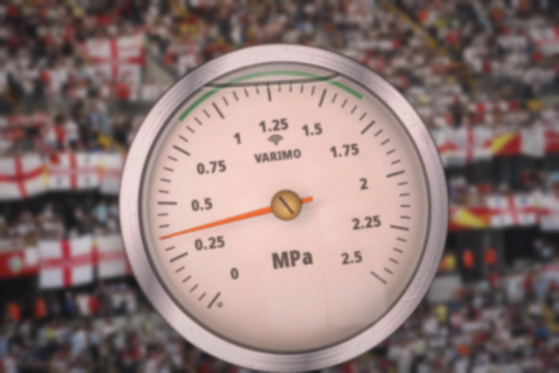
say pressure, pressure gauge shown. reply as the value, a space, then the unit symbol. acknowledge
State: 0.35 MPa
